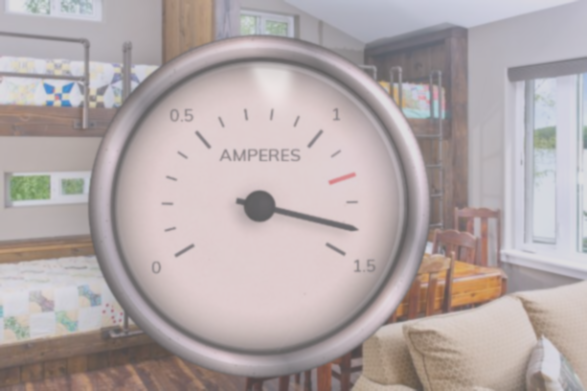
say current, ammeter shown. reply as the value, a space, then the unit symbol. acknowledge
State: 1.4 A
